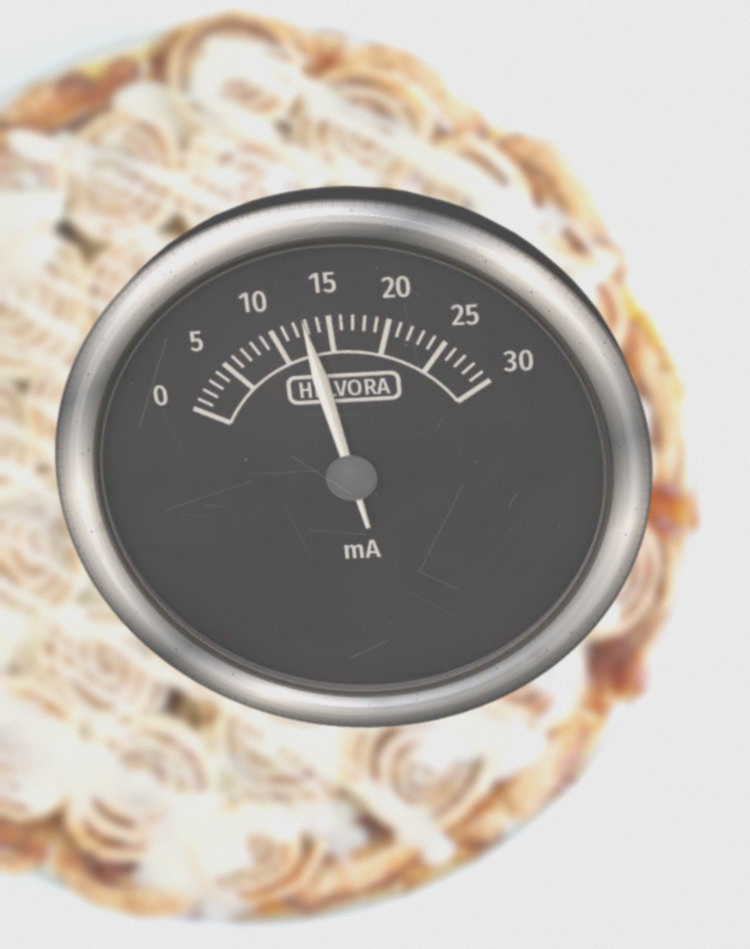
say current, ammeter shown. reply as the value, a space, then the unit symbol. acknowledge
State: 13 mA
